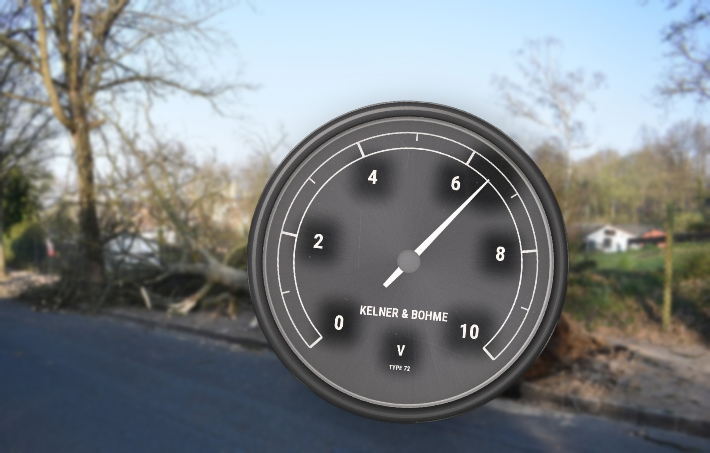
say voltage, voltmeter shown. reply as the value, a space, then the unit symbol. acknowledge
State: 6.5 V
